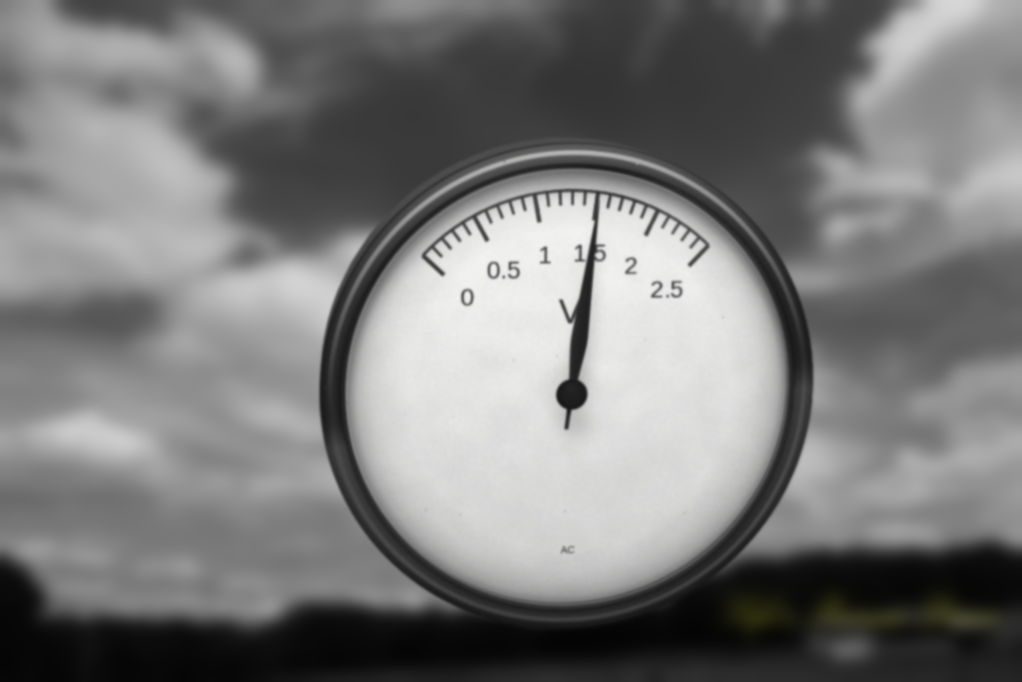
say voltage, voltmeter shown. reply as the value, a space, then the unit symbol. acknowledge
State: 1.5 V
